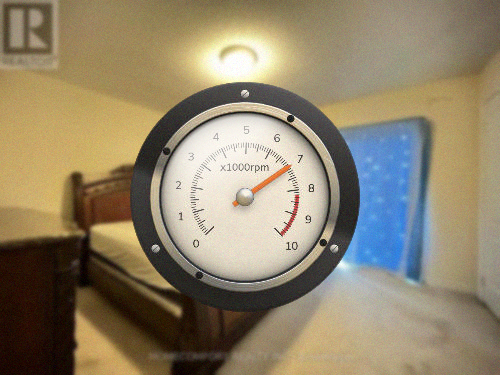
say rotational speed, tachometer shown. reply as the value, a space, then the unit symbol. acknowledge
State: 7000 rpm
